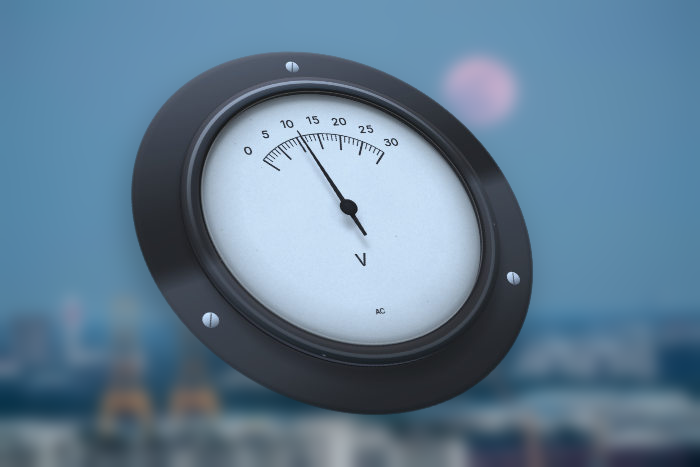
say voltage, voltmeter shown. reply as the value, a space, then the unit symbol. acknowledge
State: 10 V
